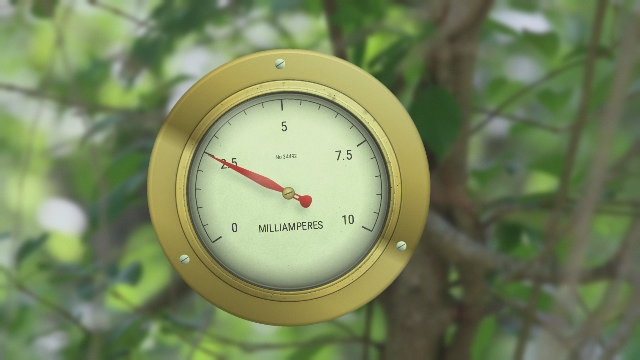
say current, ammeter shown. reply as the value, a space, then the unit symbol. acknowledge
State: 2.5 mA
